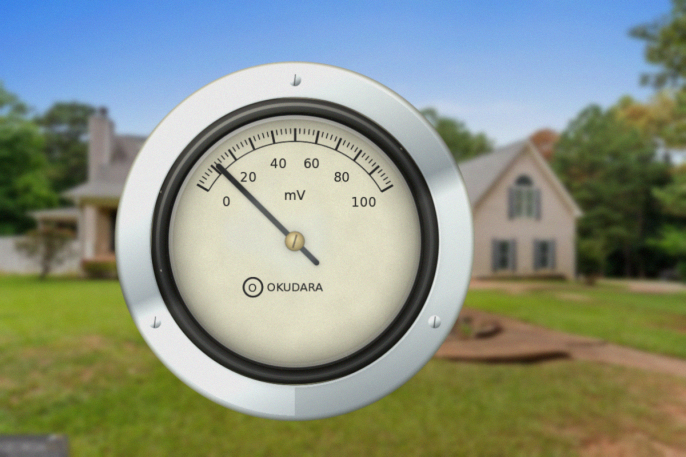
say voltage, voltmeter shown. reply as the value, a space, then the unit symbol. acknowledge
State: 12 mV
